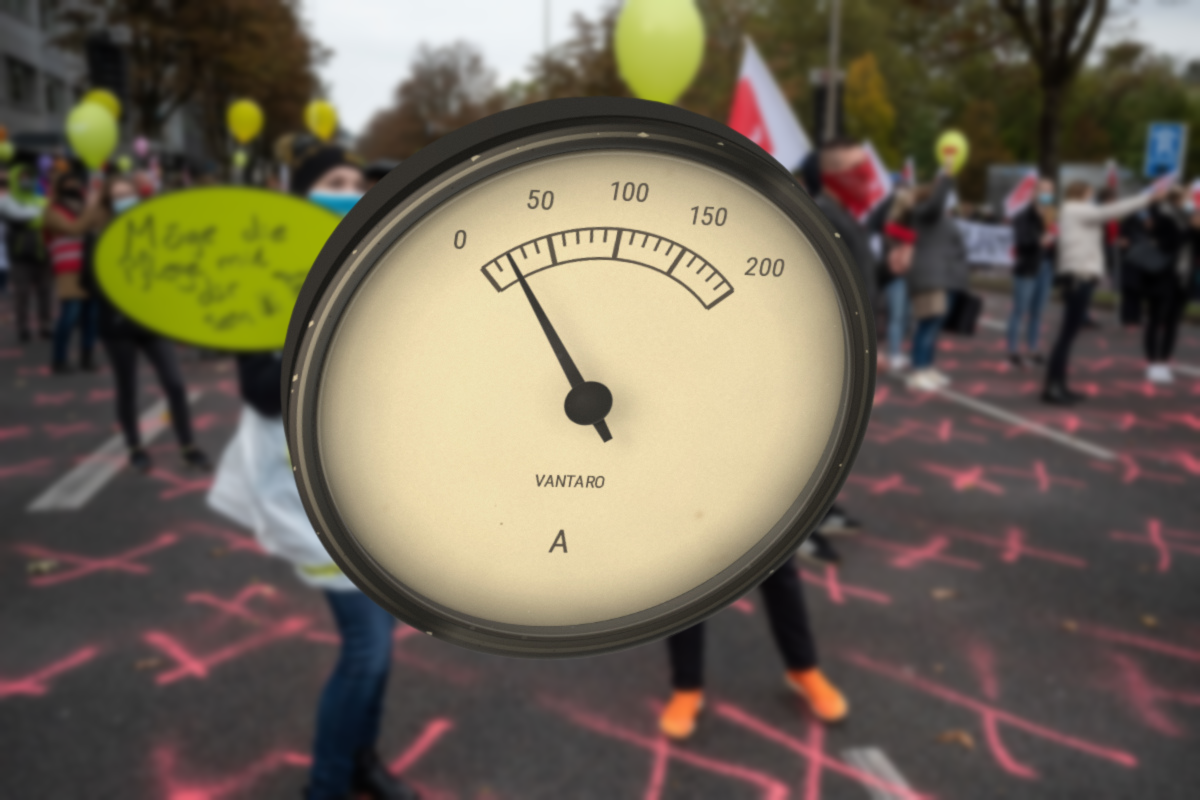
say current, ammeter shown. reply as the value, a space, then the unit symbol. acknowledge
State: 20 A
